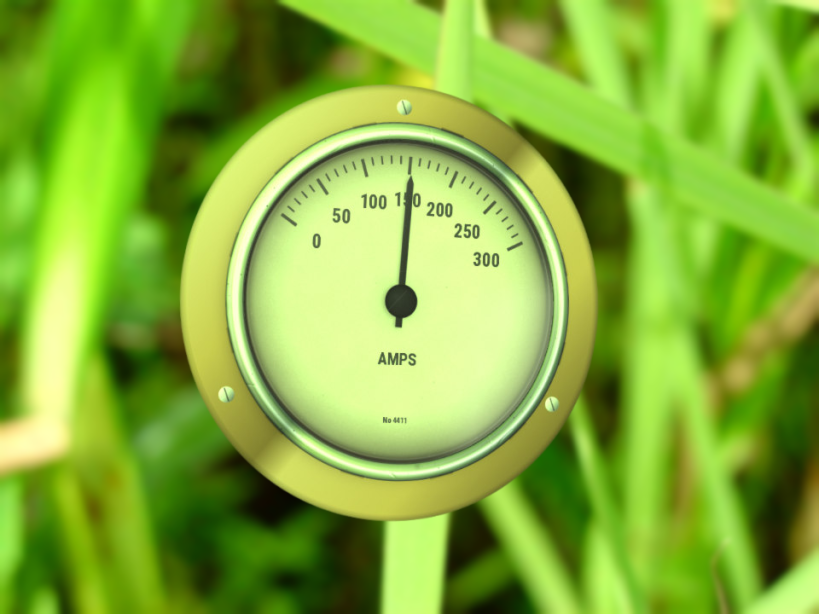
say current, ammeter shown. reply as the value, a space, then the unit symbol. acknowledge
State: 150 A
